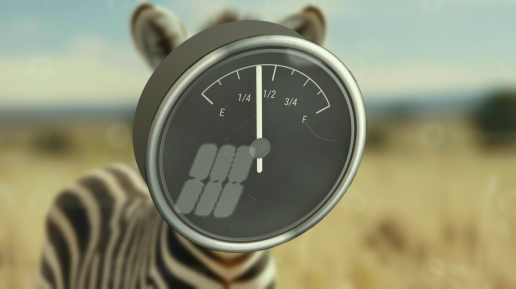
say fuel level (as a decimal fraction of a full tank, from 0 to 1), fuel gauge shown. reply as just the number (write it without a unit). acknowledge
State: 0.375
